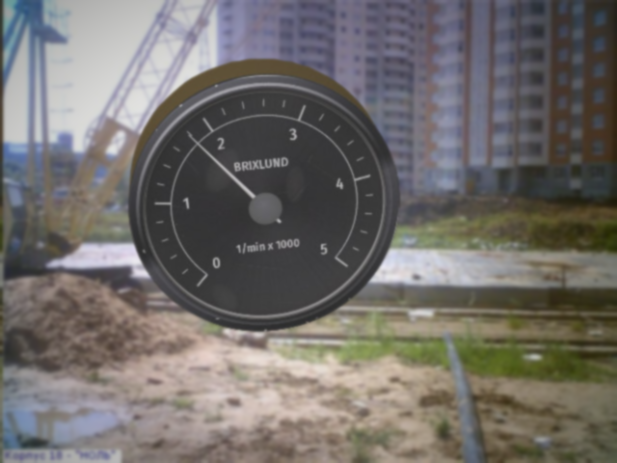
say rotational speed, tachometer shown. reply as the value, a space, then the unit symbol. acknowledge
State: 1800 rpm
